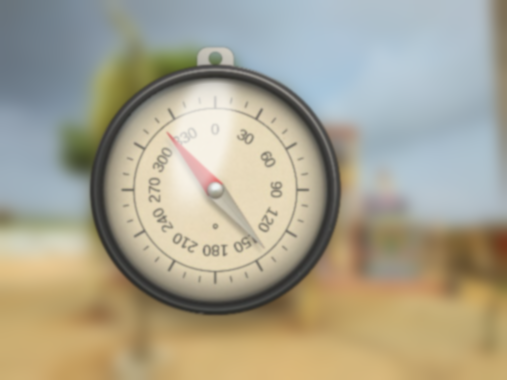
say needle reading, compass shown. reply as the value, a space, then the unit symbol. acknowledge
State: 320 °
